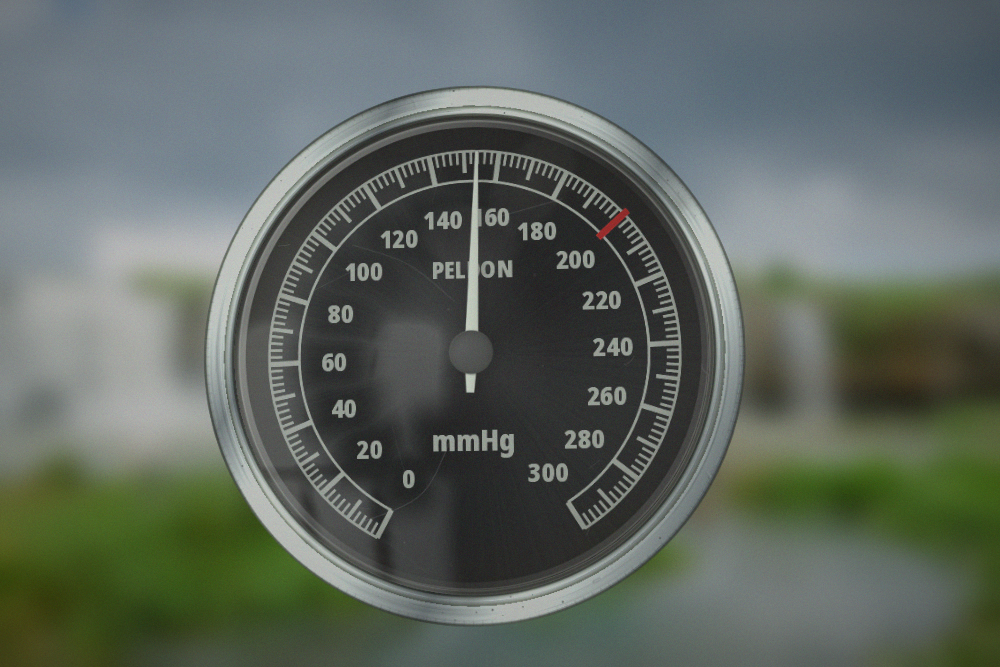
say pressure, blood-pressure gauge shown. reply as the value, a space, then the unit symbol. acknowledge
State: 154 mmHg
